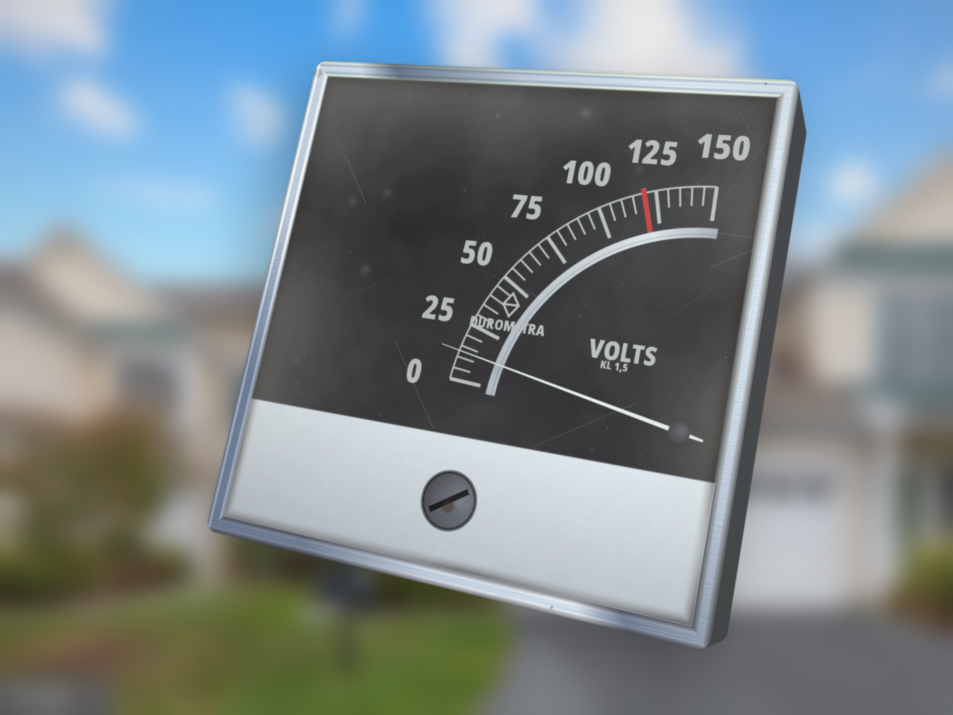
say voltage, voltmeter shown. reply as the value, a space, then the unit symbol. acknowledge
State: 12.5 V
